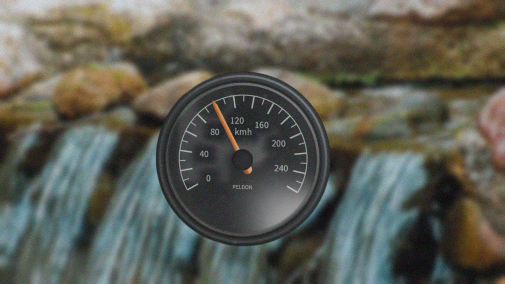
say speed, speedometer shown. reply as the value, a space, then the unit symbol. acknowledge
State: 100 km/h
